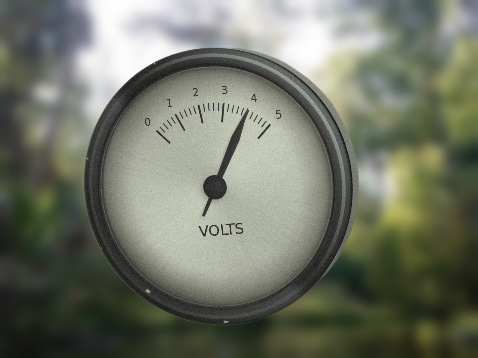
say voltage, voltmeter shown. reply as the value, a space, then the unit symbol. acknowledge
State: 4 V
